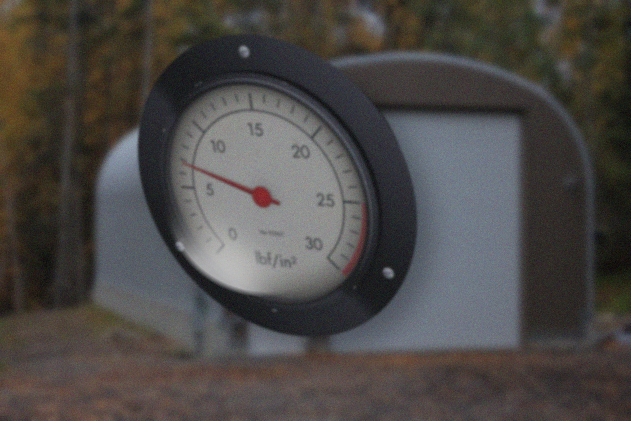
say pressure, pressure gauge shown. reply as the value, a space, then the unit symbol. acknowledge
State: 7 psi
